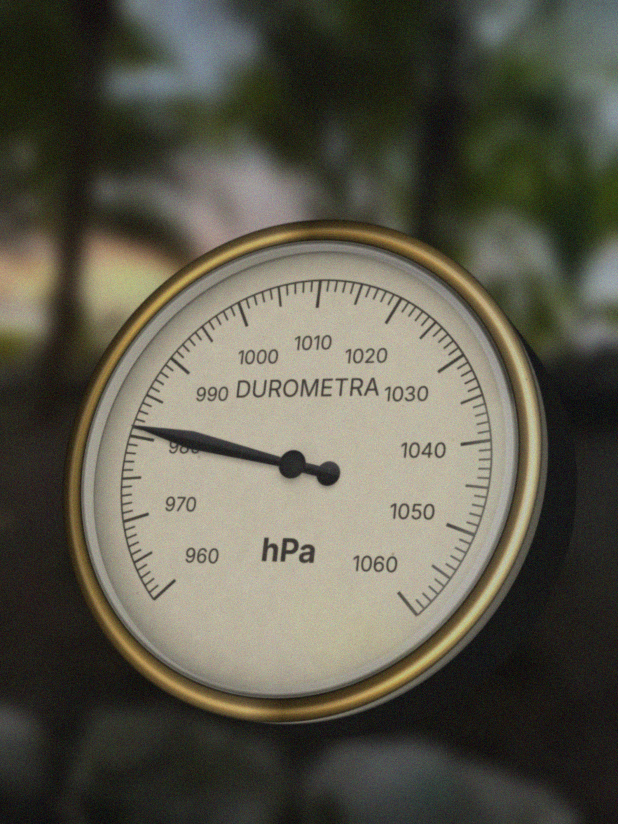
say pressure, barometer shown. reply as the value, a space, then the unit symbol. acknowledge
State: 981 hPa
